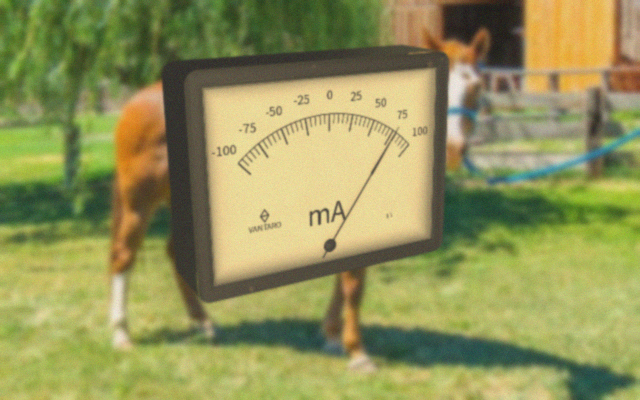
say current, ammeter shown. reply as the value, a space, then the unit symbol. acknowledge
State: 75 mA
